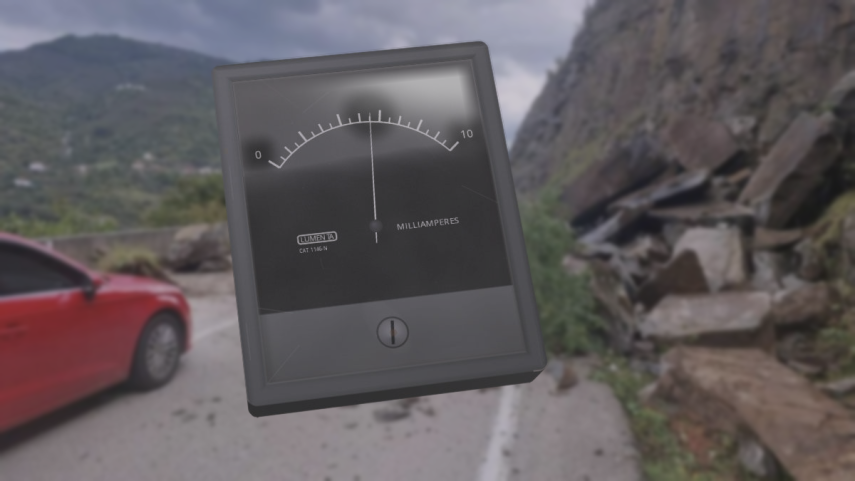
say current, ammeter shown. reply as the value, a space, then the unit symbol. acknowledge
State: 5.5 mA
